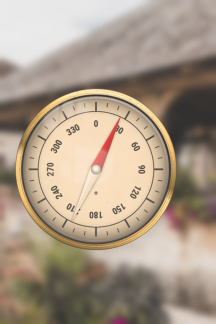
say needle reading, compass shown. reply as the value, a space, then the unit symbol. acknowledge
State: 25 °
